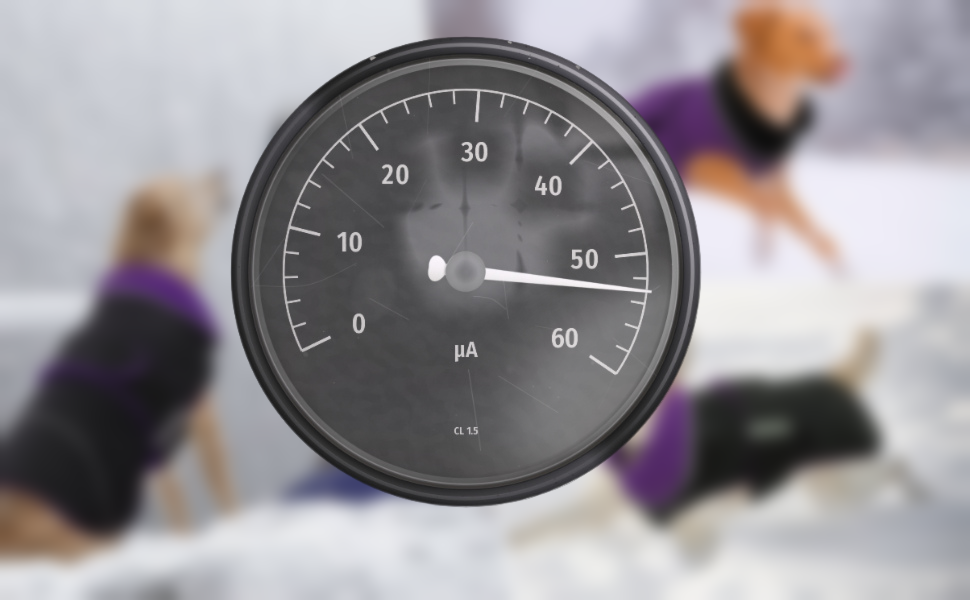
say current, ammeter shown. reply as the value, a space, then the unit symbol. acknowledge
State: 53 µA
